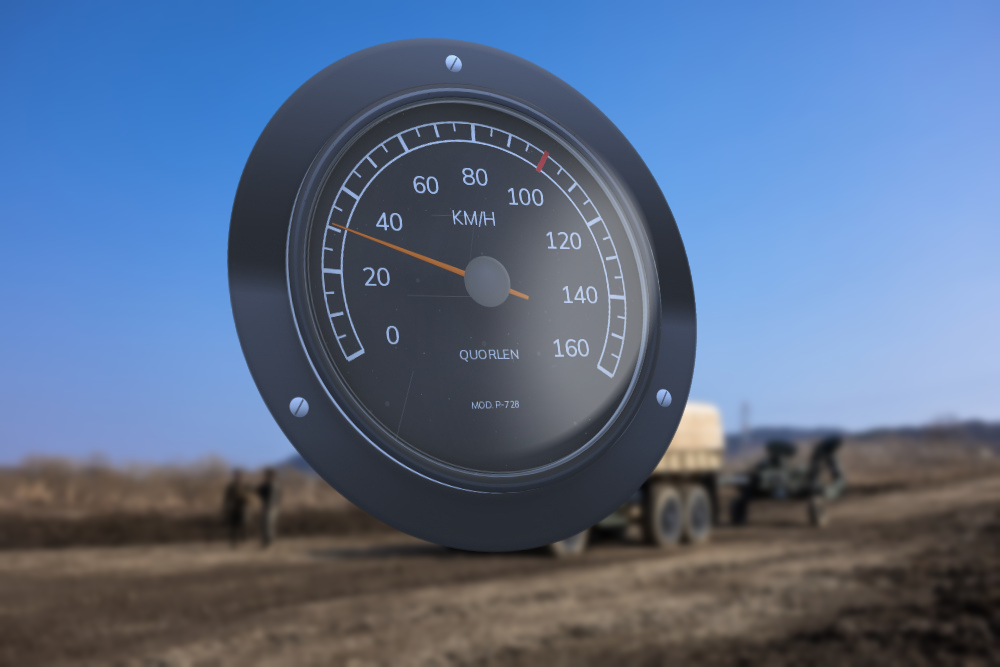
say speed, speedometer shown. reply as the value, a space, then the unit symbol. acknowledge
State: 30 km/h
